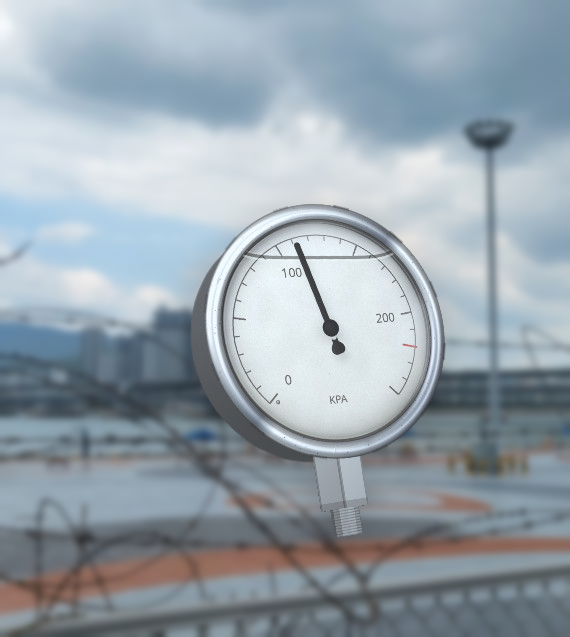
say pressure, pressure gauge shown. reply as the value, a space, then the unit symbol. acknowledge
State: 110 kPa
